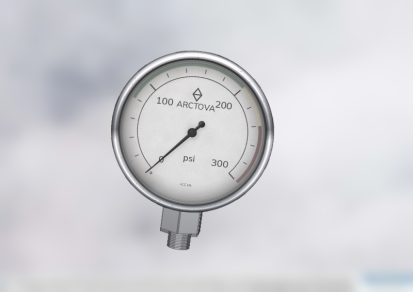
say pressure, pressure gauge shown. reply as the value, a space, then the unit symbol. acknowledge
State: 0 psi
